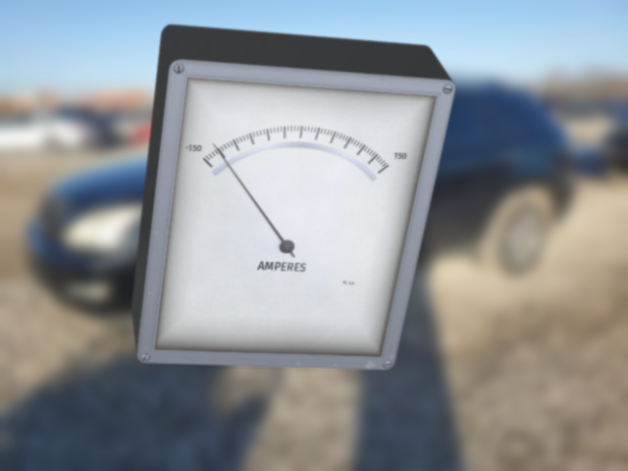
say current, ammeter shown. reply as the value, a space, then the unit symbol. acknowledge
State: -125 A
